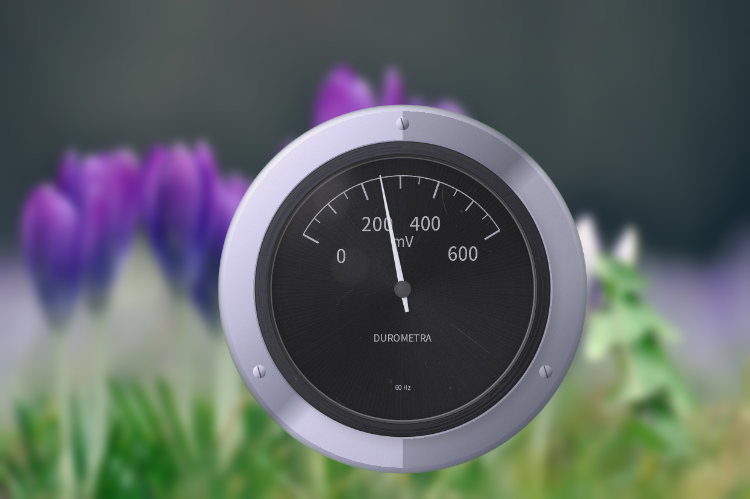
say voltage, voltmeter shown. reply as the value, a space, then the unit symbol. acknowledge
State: 250 mV
